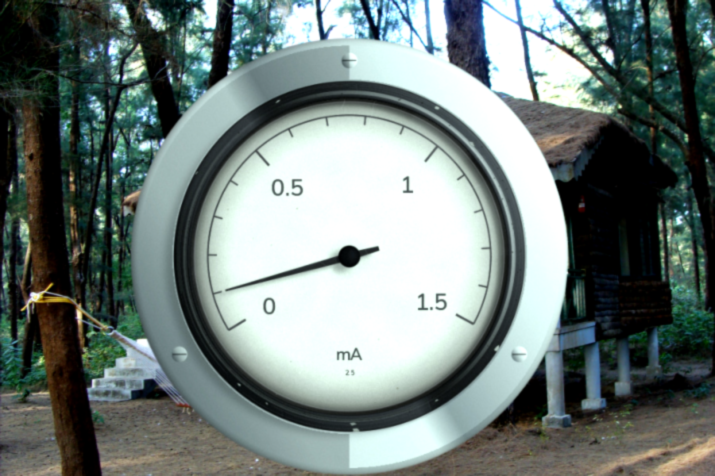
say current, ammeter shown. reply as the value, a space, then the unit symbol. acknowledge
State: 0.1 mA
